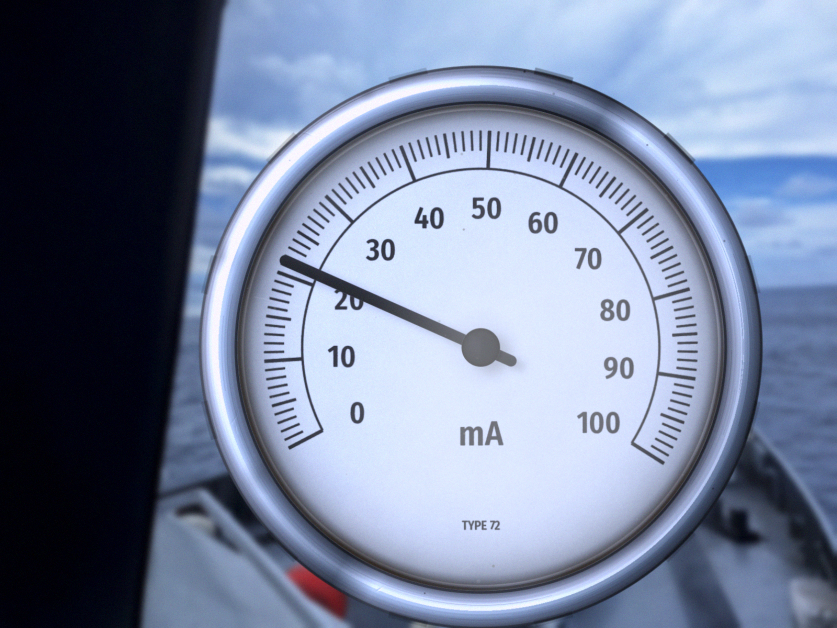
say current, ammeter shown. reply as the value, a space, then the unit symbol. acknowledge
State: 21.5 mA
